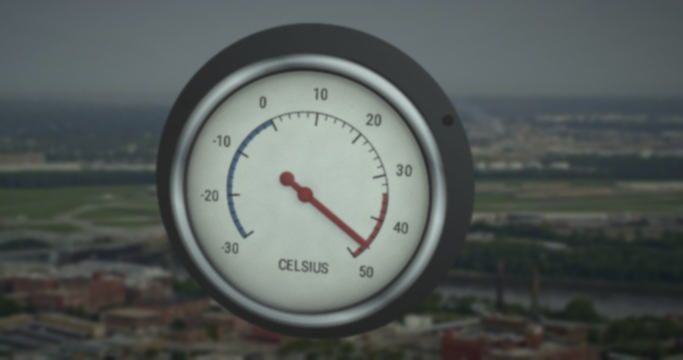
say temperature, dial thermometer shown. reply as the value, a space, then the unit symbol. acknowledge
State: 46 °C
